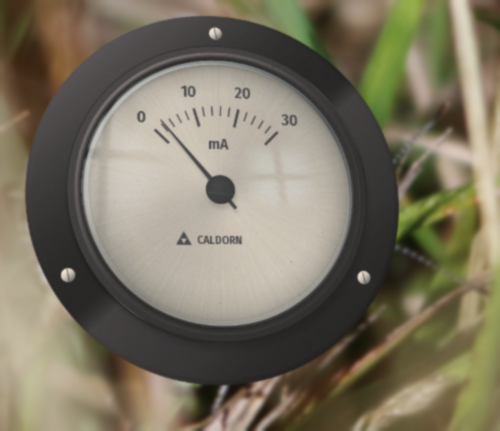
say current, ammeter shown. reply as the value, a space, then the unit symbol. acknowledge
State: 2 mA
